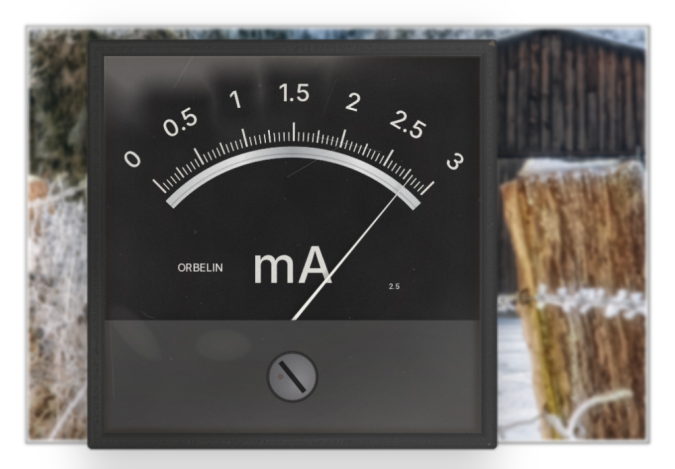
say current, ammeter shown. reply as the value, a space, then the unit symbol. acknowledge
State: 2.8 mA
